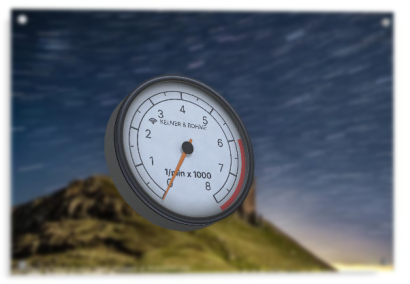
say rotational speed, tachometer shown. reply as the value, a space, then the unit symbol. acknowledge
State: 0 rpm
